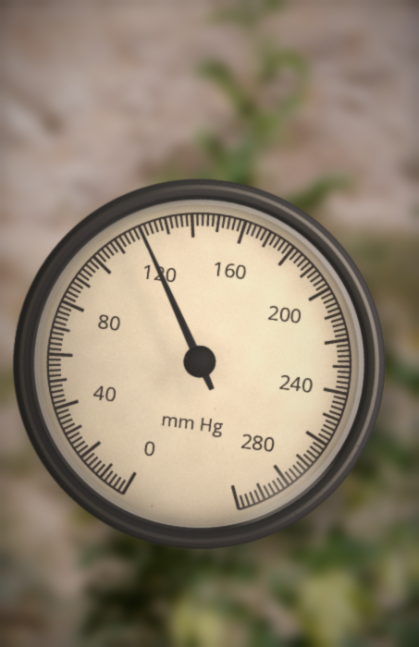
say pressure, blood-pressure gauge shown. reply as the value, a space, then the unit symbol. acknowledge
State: 120 mmHg
